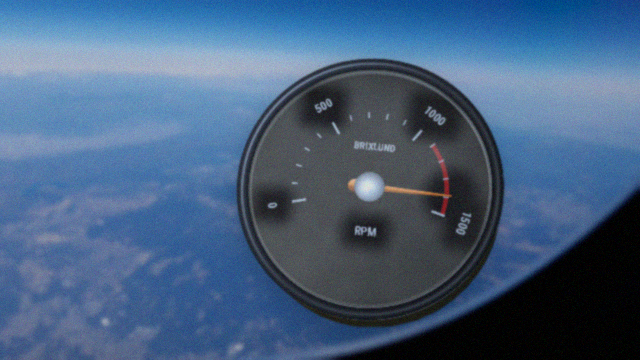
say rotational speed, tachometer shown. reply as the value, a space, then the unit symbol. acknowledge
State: 1400 rpm
